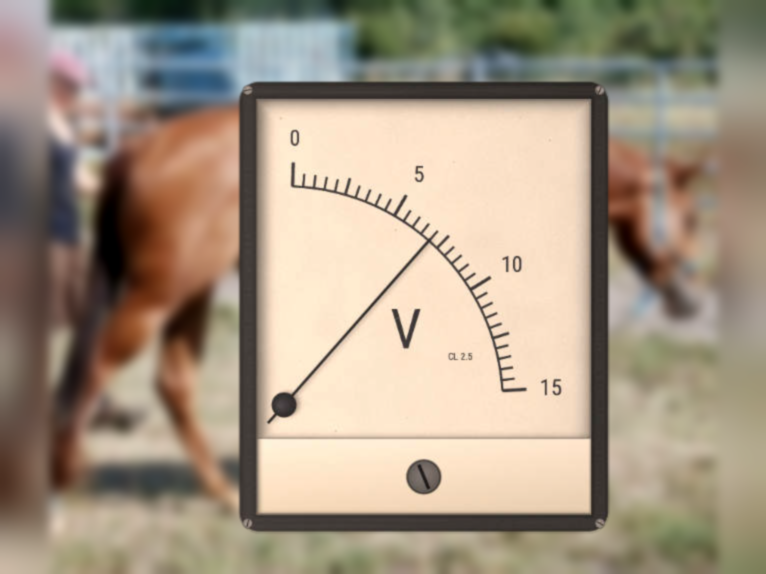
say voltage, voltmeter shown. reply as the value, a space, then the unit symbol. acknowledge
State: 7 V
